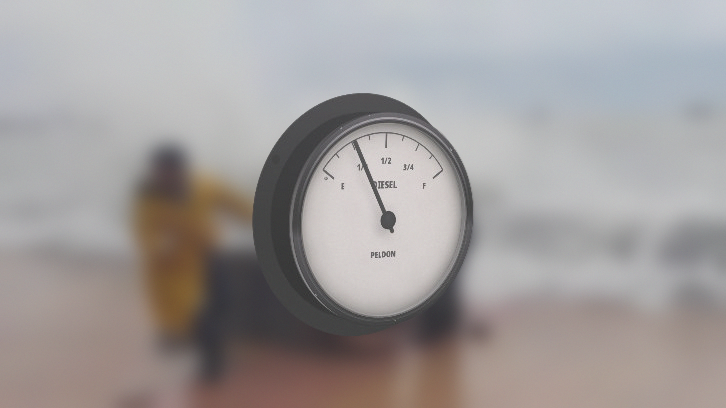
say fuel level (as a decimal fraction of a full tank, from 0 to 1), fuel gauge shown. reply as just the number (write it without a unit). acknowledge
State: 0.25
